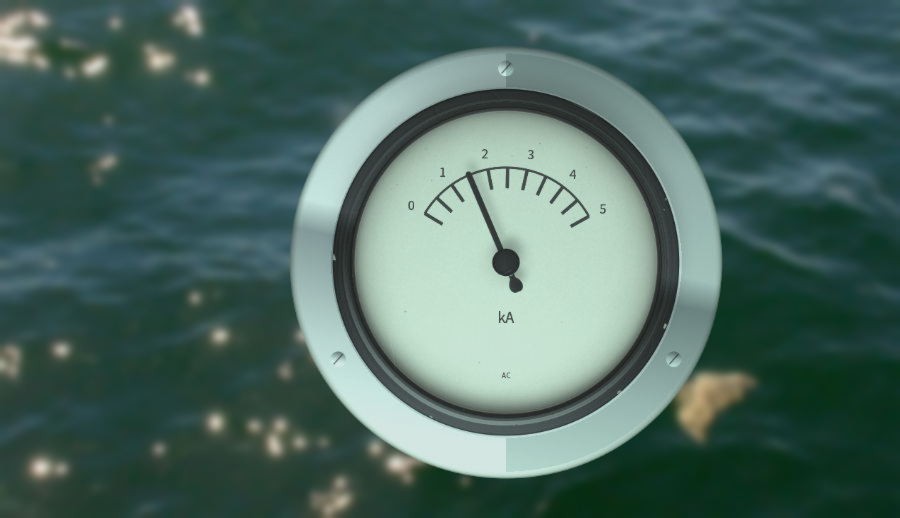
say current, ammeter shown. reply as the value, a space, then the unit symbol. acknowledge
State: 1.5 kA
